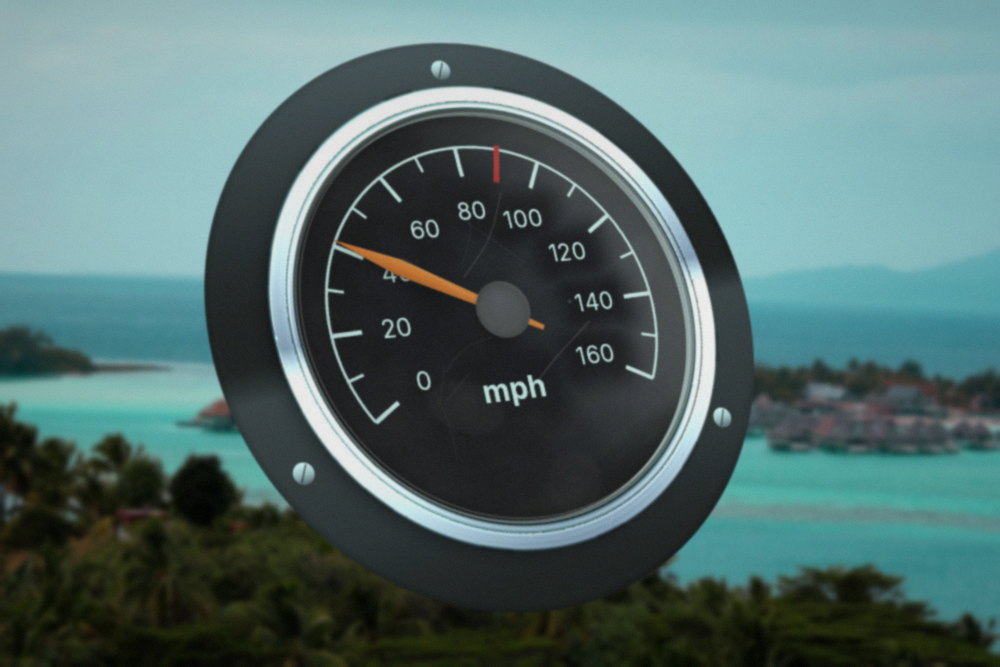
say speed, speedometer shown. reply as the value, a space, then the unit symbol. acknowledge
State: 40 mph
